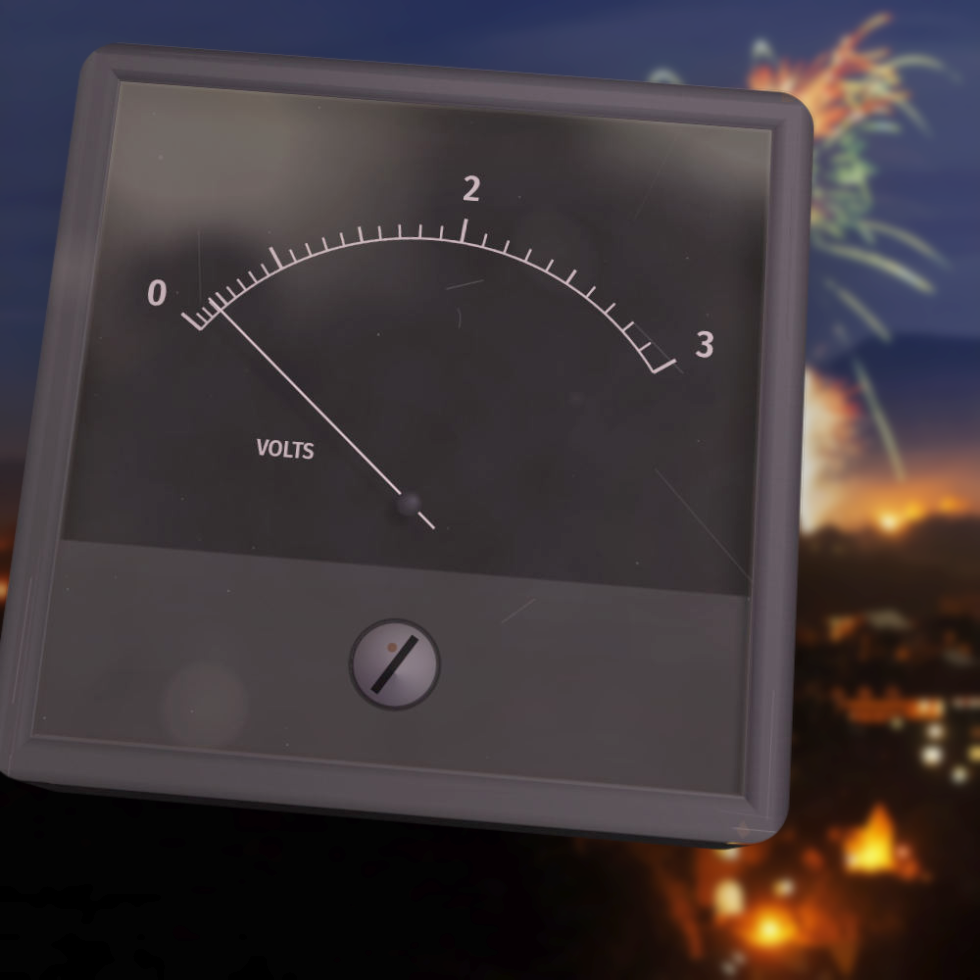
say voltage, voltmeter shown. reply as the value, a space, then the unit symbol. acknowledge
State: 0.4 V
